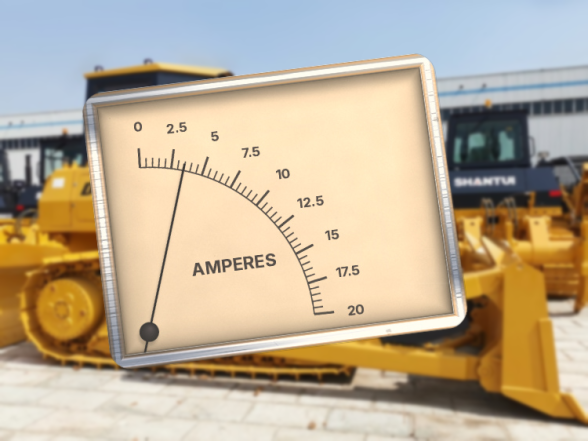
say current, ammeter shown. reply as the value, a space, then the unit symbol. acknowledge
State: 3.5 A
